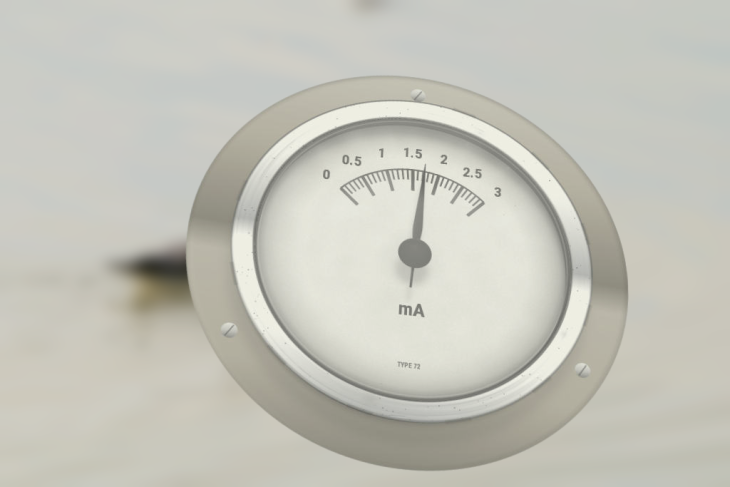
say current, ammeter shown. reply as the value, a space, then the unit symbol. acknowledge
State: 1.7 mA
